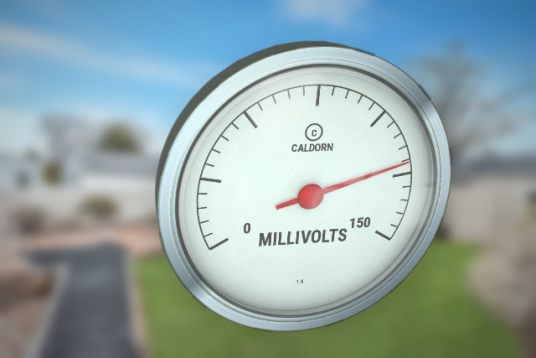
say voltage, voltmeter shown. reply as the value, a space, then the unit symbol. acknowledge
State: 120 mV
